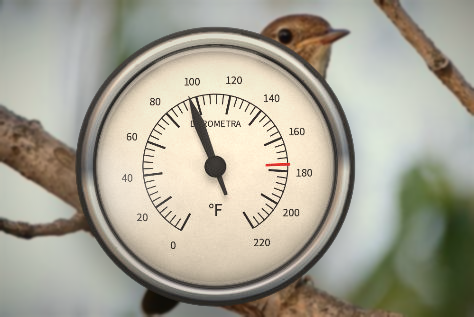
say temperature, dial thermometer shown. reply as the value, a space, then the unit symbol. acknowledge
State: 96 °F
